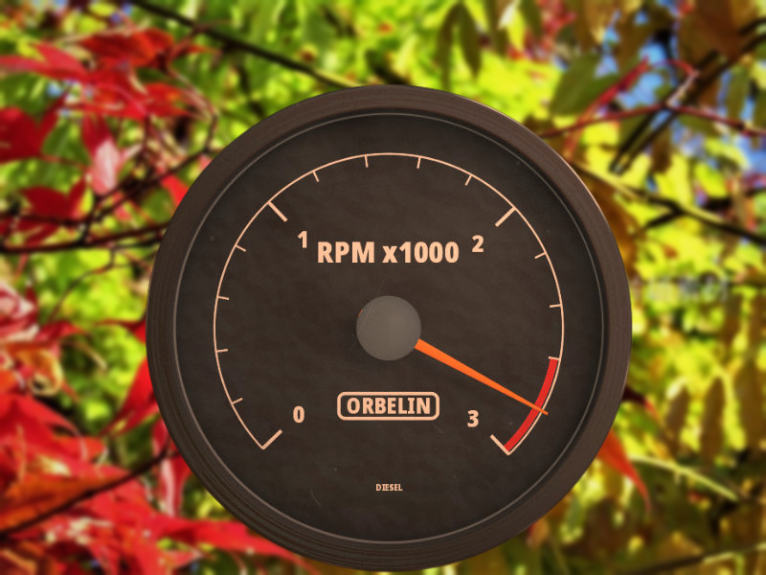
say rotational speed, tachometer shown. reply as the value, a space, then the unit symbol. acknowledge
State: 2800 rpm
